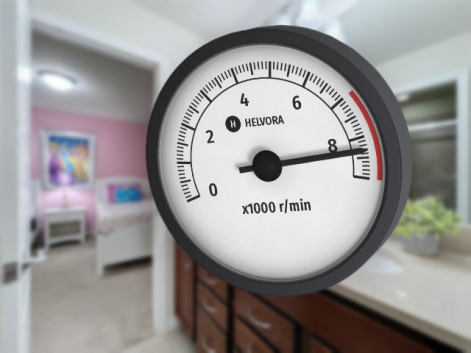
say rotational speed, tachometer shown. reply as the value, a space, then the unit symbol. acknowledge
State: 8300 rpm
